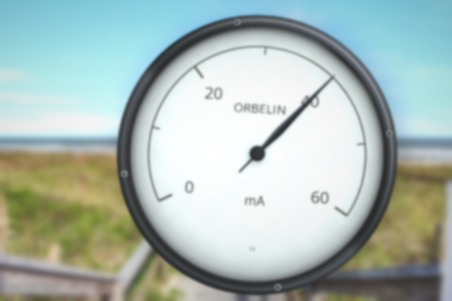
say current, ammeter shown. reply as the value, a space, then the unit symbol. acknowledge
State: 40 mA
